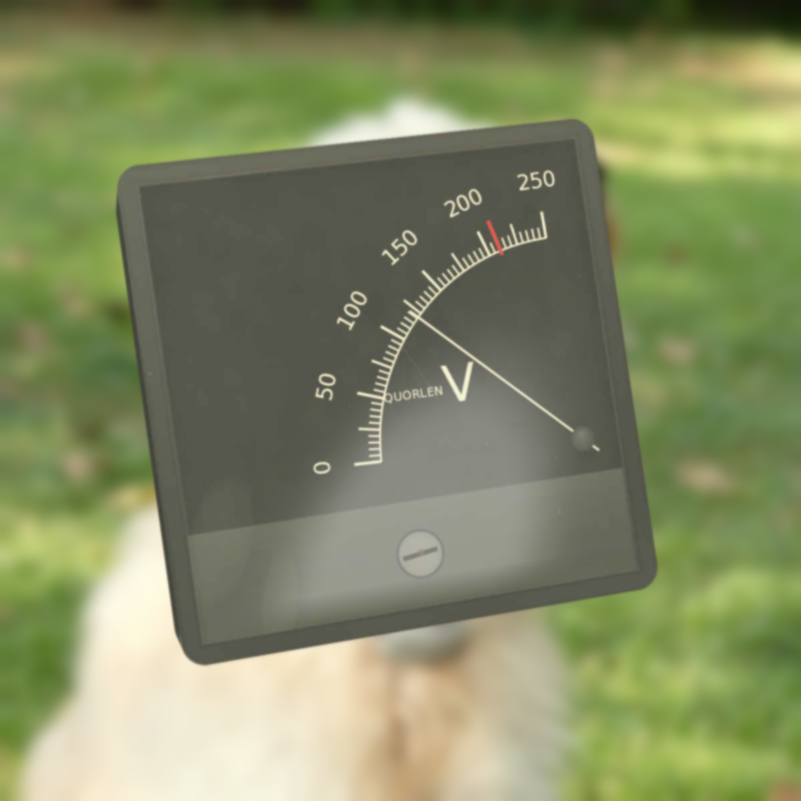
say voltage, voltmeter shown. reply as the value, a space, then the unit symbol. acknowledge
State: 120 V
